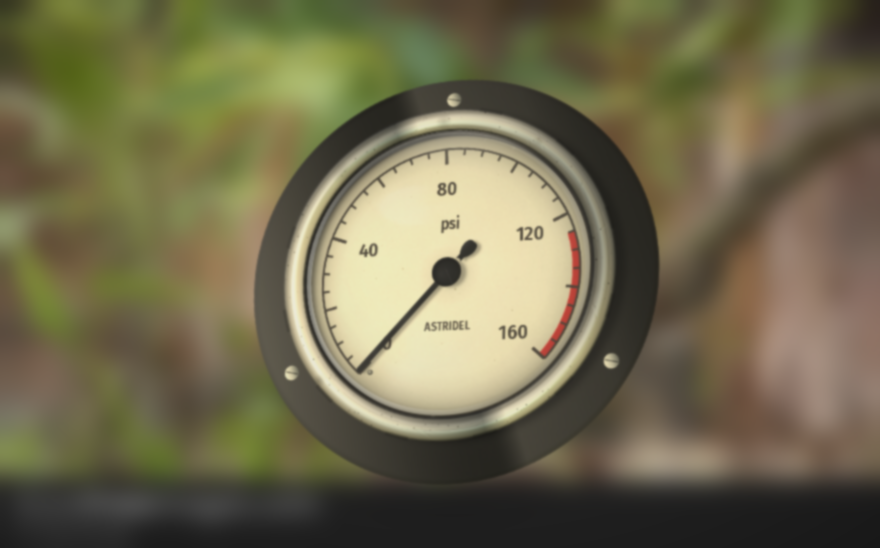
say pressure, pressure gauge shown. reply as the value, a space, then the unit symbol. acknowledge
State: 0 psi
